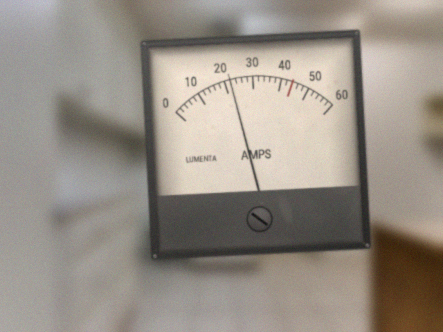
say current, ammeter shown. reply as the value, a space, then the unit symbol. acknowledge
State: 22 A
